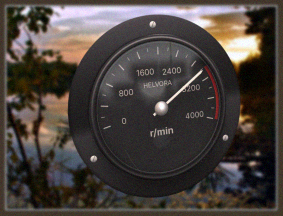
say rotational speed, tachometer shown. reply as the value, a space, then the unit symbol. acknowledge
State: 3000 rpm
